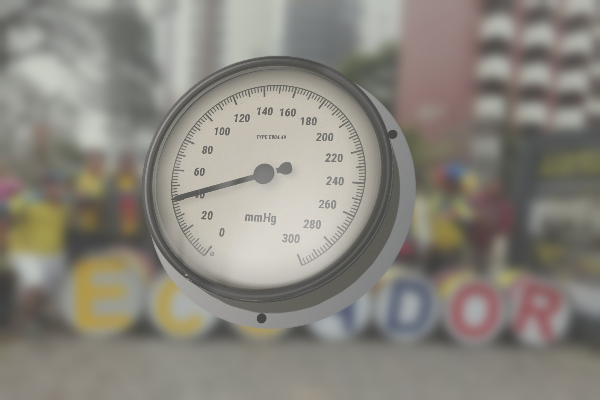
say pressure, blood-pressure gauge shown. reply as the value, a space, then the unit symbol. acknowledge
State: 40 mmHg
